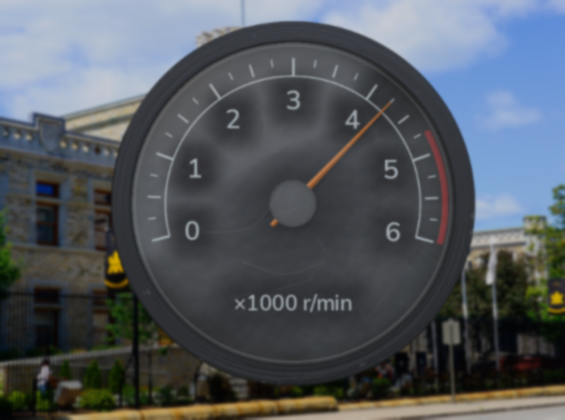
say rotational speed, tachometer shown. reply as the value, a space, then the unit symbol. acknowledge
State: 4250 rpm
